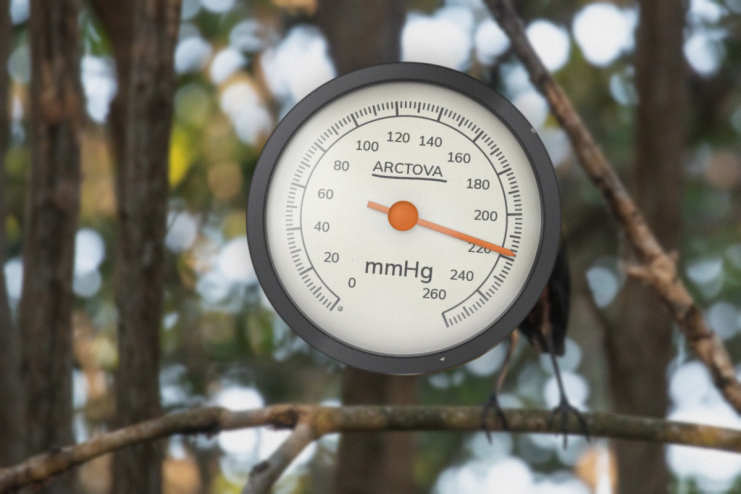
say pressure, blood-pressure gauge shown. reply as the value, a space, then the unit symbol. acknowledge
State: 218 mmHg
